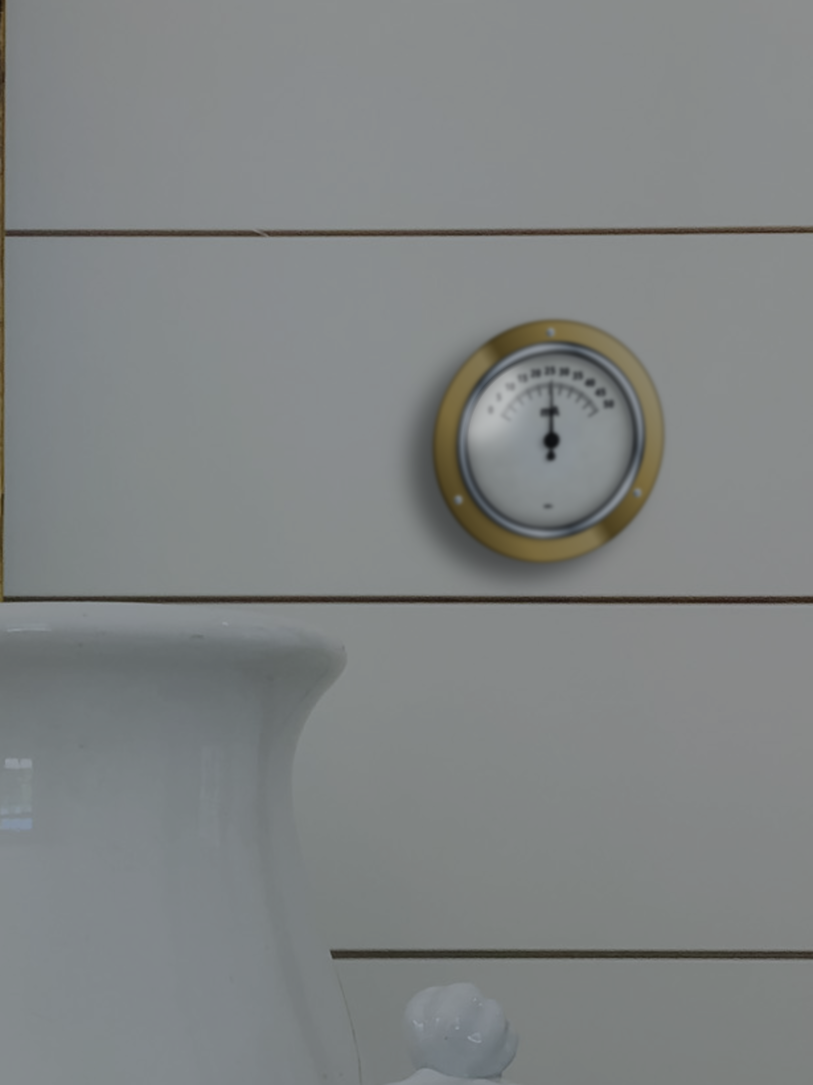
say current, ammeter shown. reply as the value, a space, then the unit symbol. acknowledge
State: 25 mA
